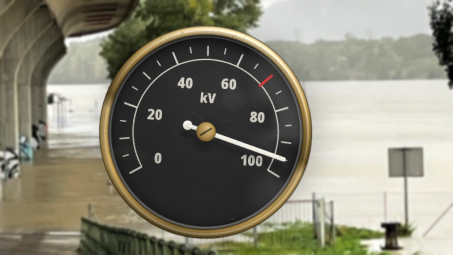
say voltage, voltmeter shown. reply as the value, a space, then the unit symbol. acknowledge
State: 95 kV
